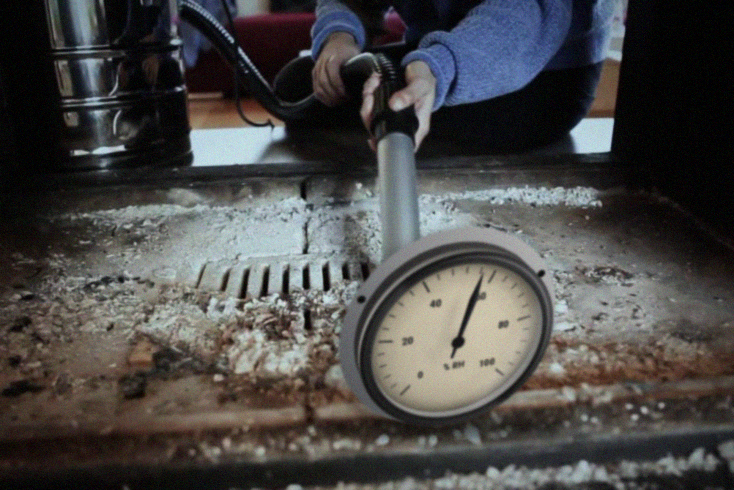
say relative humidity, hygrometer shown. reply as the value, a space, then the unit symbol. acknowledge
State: 56 %
